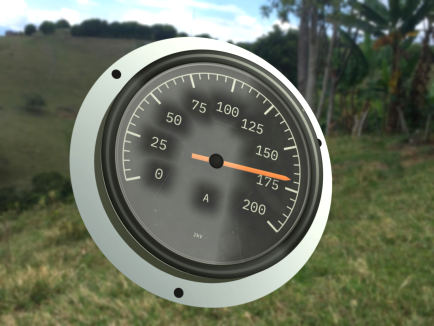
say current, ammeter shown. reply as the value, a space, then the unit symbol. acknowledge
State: 170 A
